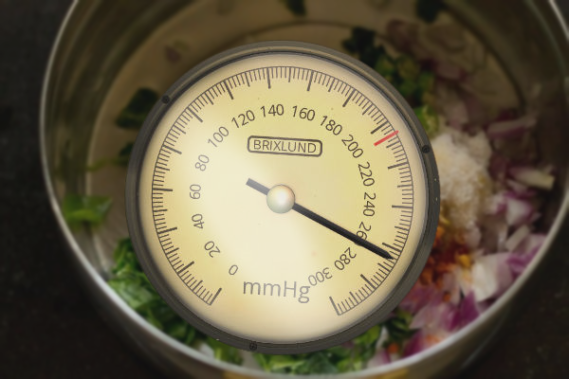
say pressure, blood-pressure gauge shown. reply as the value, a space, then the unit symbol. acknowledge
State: 264 mmHg
